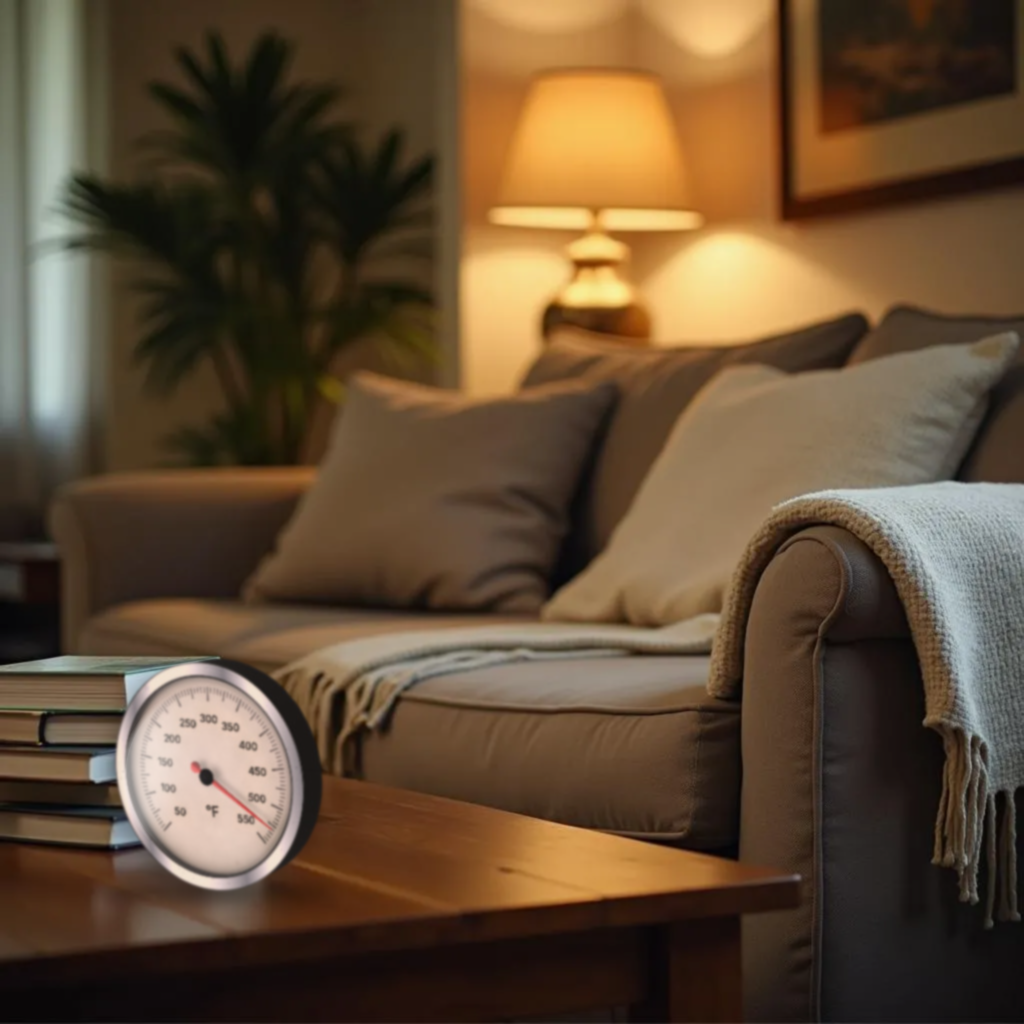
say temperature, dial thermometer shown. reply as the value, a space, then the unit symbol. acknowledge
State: 525 °F
